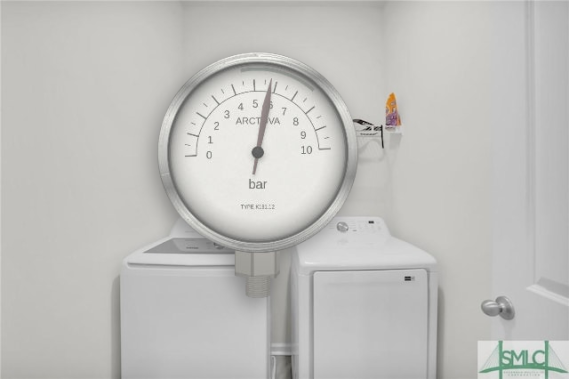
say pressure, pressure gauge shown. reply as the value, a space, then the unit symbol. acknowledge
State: 5.75 bar
